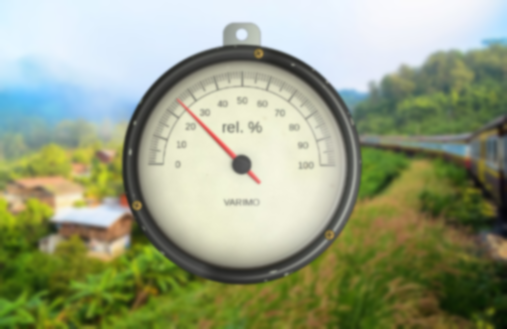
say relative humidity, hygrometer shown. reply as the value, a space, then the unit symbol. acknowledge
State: 25 %
